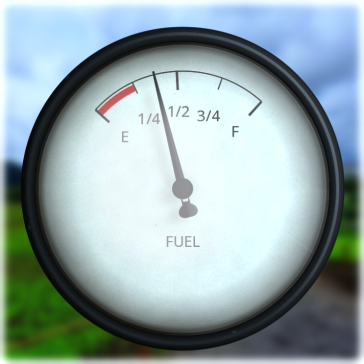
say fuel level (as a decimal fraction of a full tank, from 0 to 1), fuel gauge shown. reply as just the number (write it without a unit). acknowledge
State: 0.375
